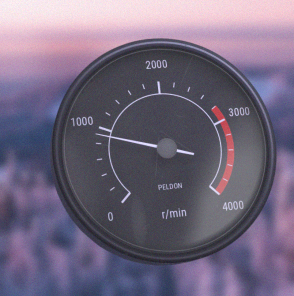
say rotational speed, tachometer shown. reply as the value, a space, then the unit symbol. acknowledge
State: 900 rpm
